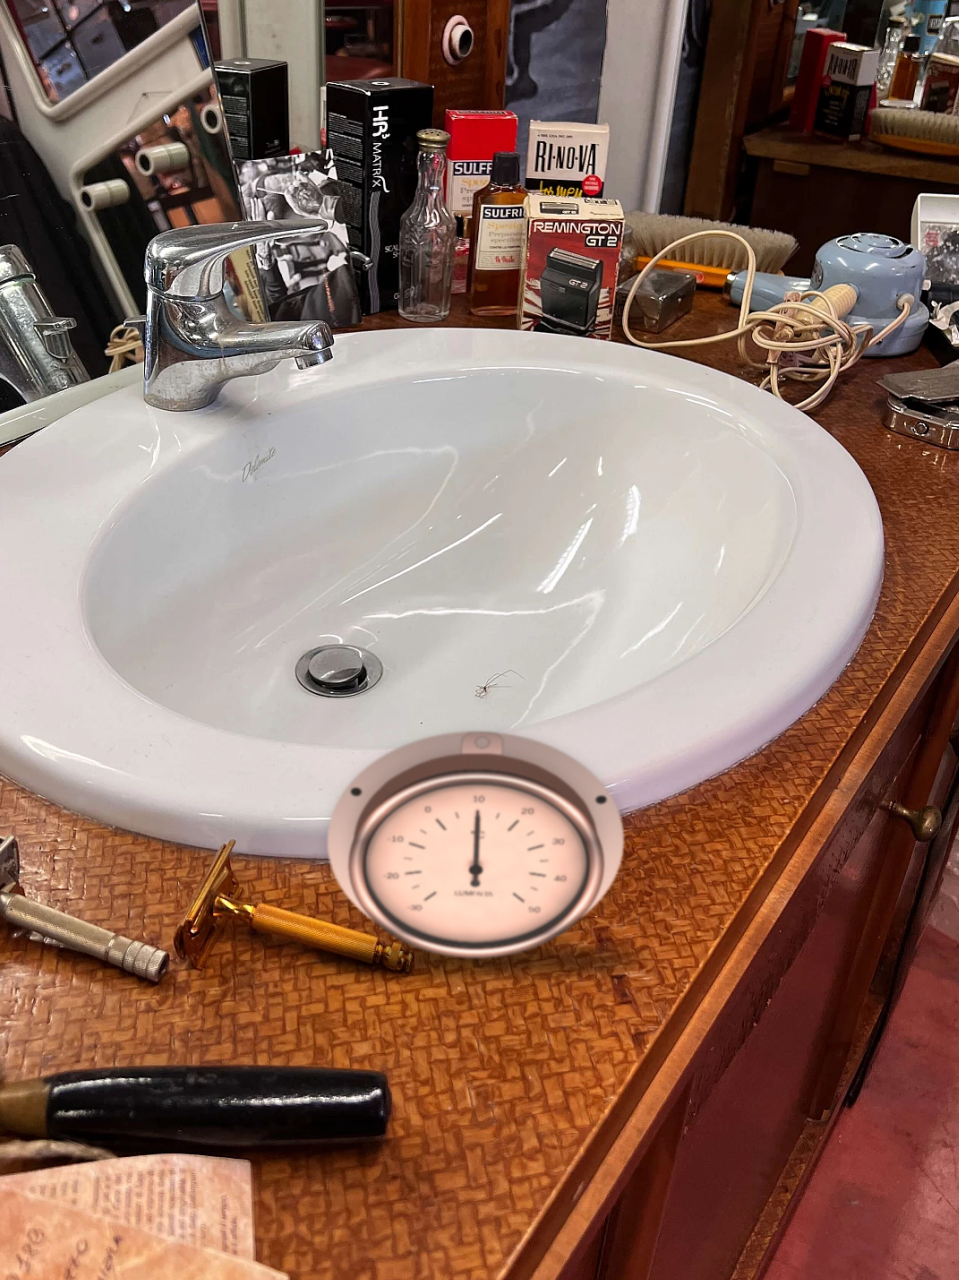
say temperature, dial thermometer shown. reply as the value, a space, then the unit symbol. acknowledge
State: 10 °C
